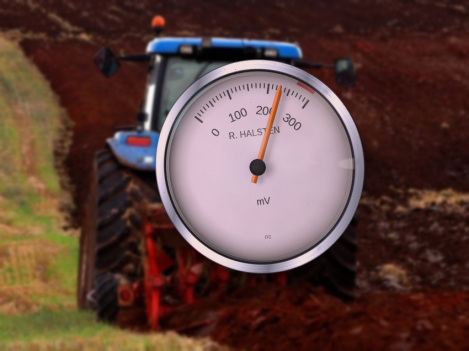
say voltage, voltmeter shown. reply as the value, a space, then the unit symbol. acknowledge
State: 230 mV
